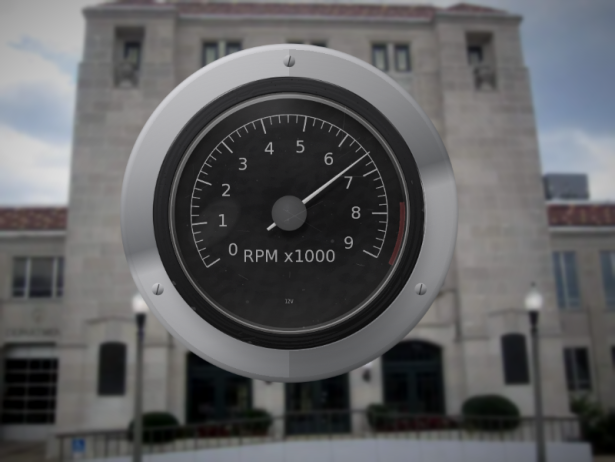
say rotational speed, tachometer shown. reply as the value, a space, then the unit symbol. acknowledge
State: 6600 rpm
